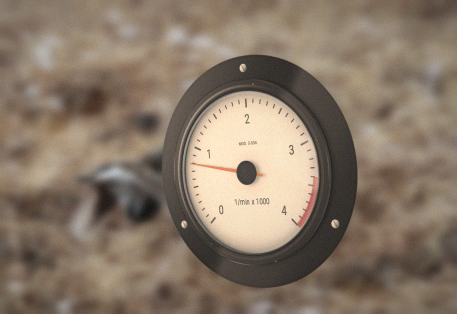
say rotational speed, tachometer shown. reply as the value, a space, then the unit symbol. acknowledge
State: 800 rpm
